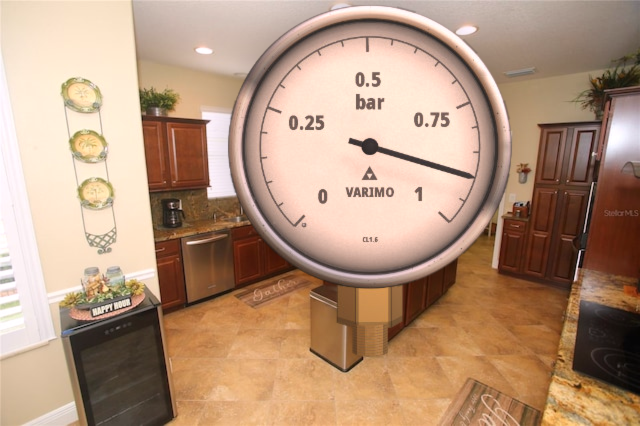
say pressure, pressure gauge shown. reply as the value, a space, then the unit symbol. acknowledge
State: 0.9 bar
